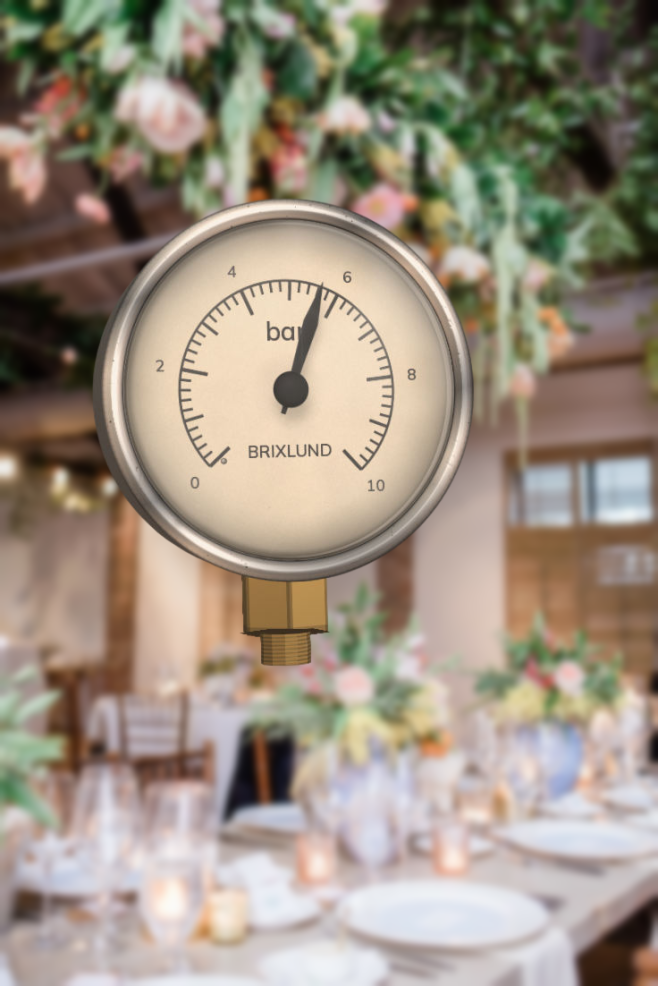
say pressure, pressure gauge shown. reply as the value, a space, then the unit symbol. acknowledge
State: 5.6 bar
